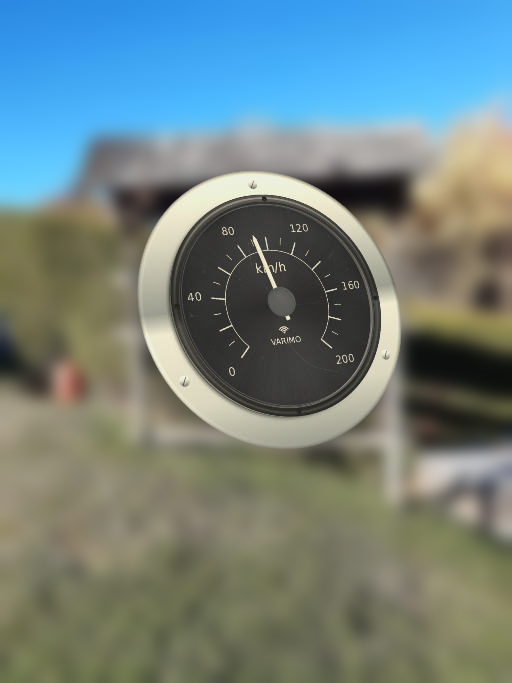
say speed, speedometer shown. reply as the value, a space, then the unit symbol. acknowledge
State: 90 km/h
